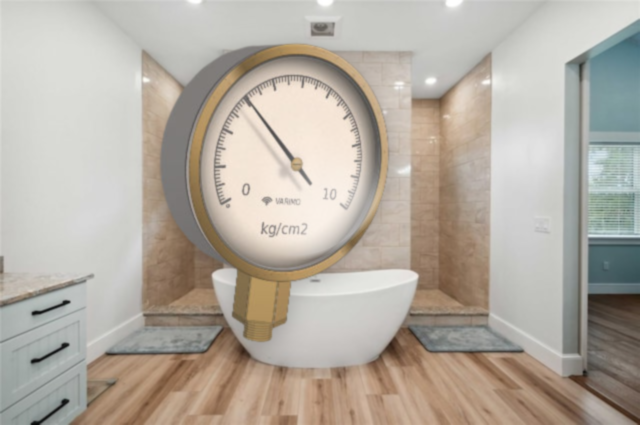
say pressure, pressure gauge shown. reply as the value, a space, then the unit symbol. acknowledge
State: 3 kg/cm²
